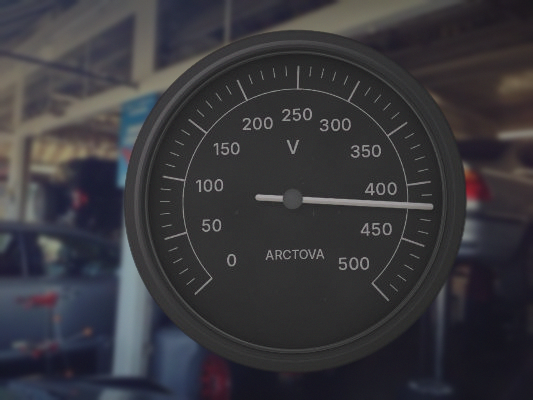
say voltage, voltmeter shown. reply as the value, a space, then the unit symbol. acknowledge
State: 420 V
